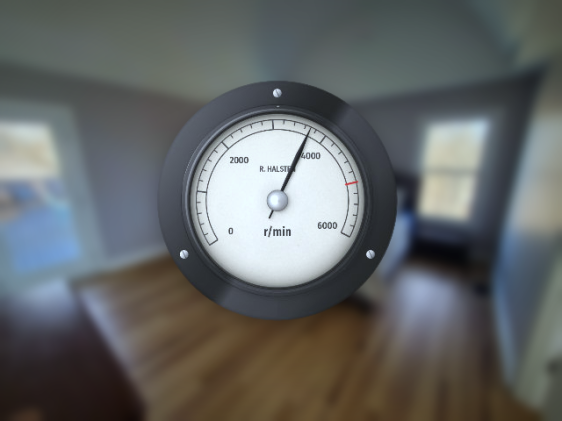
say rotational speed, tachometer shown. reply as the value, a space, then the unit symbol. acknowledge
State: 3700 rpm
